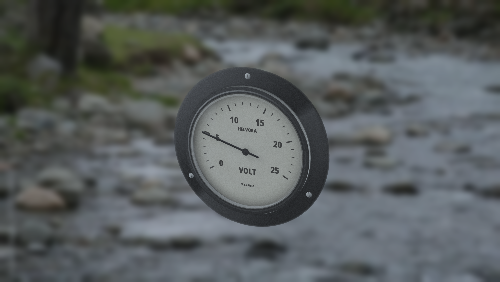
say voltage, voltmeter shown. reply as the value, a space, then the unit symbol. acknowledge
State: 5 V
